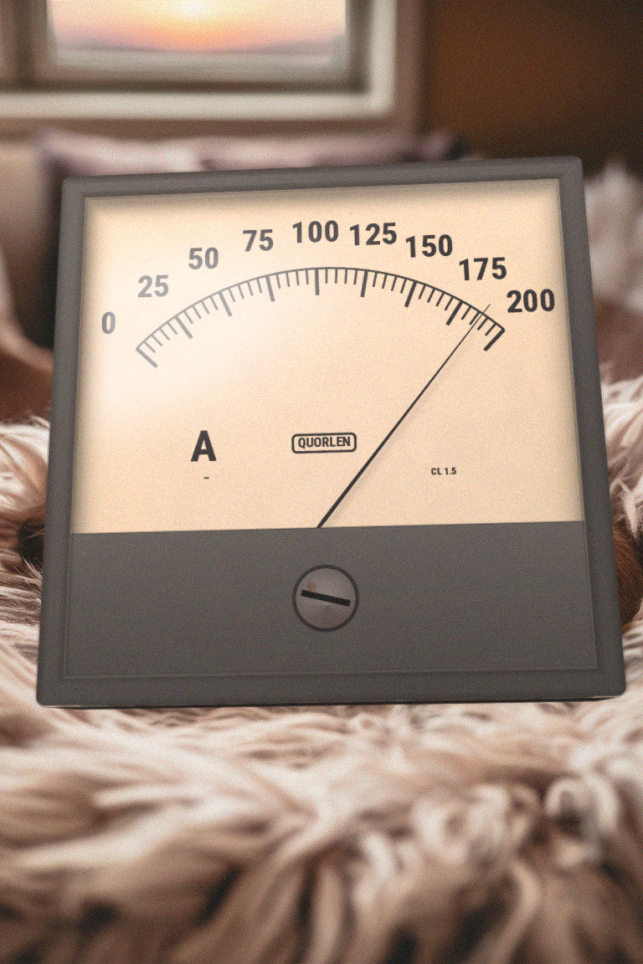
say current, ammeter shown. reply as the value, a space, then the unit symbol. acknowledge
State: 187.5 A
